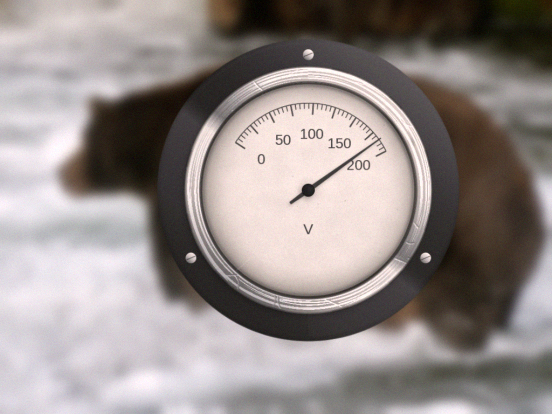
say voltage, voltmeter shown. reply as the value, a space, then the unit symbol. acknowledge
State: 185 V
